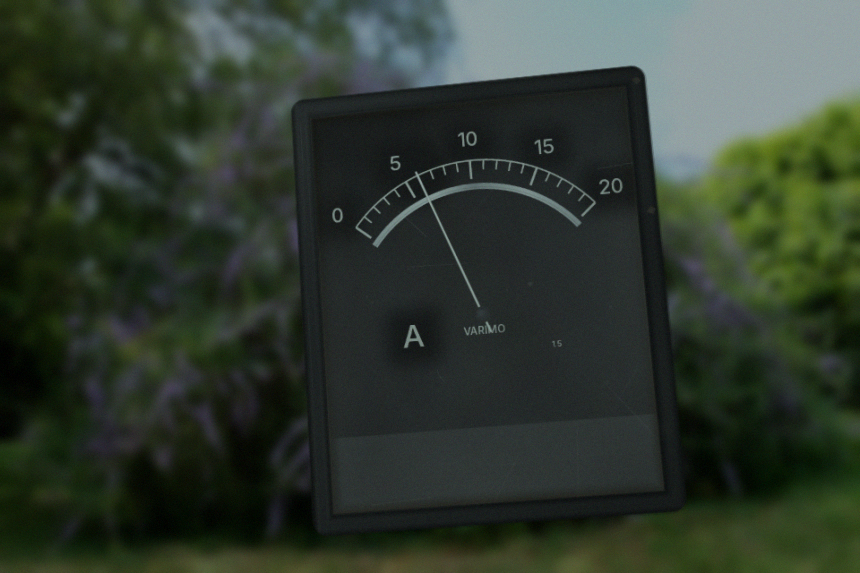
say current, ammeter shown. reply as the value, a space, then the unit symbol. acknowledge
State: 6 A
